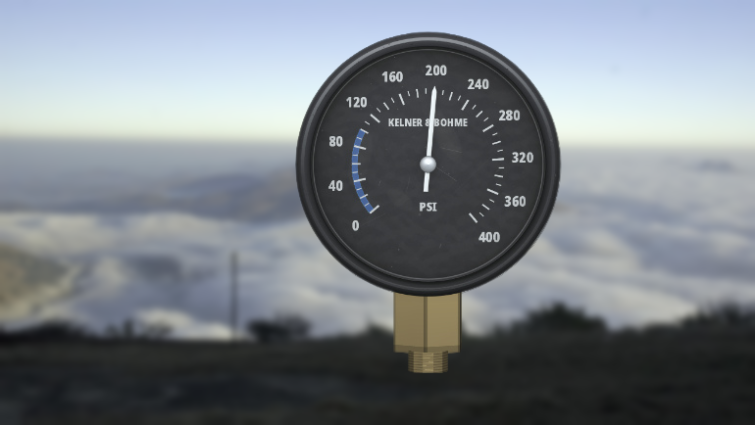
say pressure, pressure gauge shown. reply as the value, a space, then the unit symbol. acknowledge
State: 200 psi
